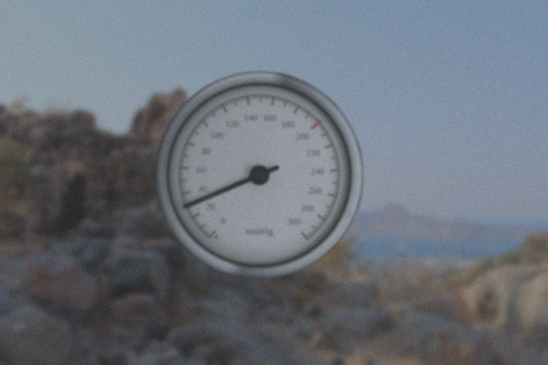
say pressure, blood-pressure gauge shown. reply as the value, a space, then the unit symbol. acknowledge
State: 30 mmHg
